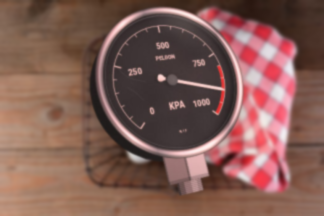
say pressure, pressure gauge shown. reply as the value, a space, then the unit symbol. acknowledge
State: 900 kPa
